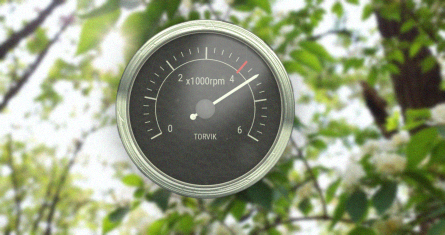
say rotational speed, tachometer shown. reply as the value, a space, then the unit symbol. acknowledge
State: 4400 rpm
